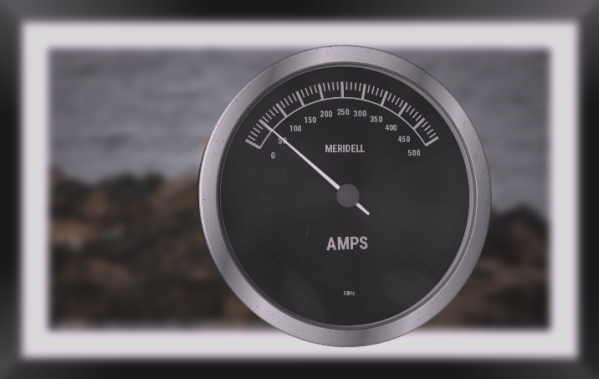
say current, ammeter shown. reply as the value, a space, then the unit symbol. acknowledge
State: 50 A
